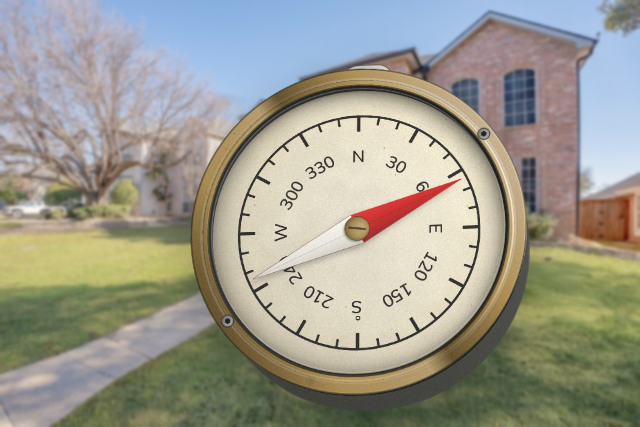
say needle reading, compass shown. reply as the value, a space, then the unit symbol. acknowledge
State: 65 °
